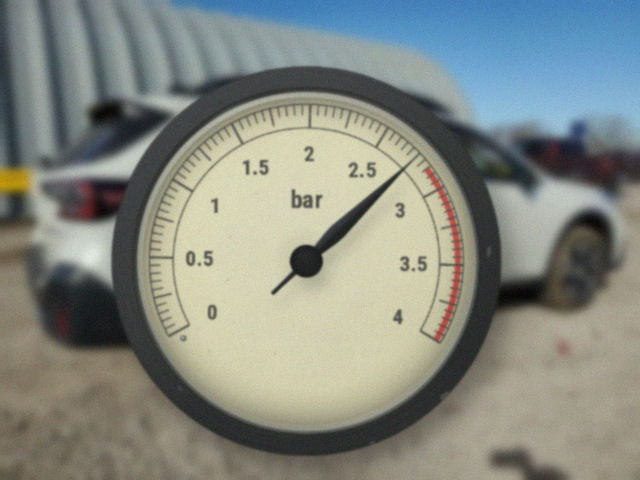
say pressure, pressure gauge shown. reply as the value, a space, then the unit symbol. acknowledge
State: 2.75 bar
